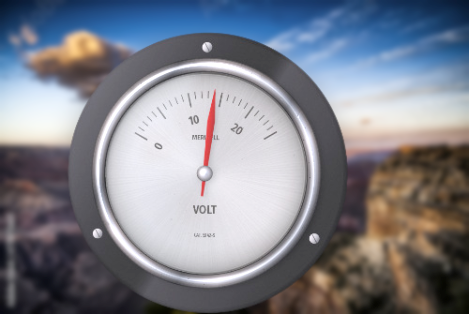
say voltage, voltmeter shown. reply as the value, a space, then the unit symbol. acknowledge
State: 14 V
